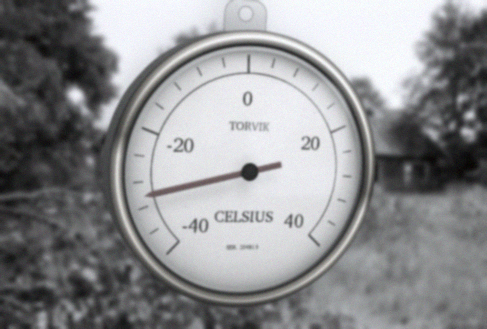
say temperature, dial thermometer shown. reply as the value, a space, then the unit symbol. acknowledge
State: -30 °C
